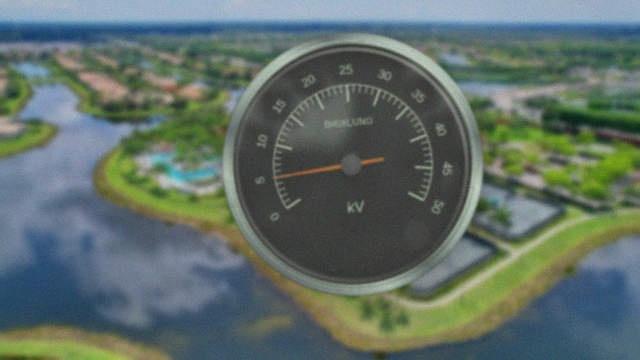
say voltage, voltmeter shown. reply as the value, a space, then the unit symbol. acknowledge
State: 5 kV
